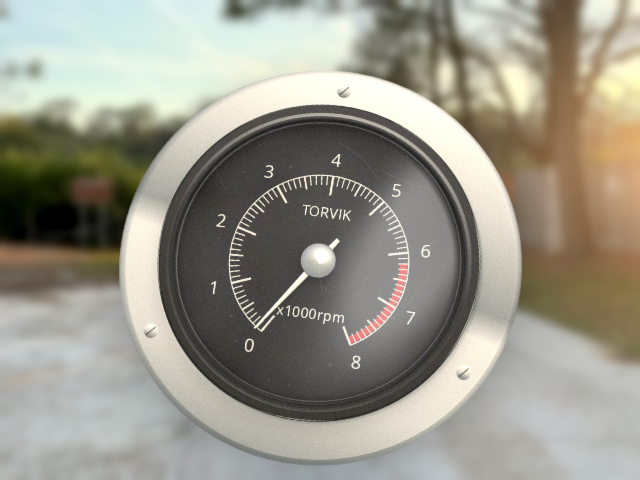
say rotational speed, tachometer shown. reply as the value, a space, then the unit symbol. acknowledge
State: 100 rpm
